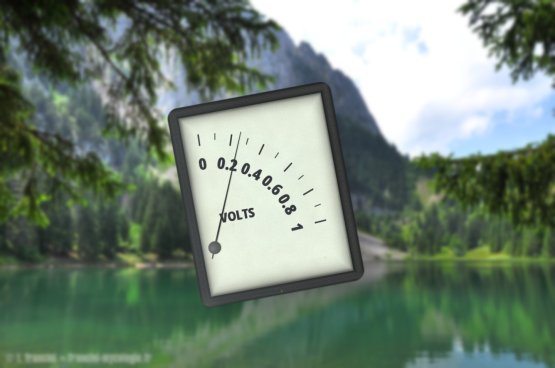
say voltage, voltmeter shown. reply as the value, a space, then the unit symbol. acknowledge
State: 0.25 V
